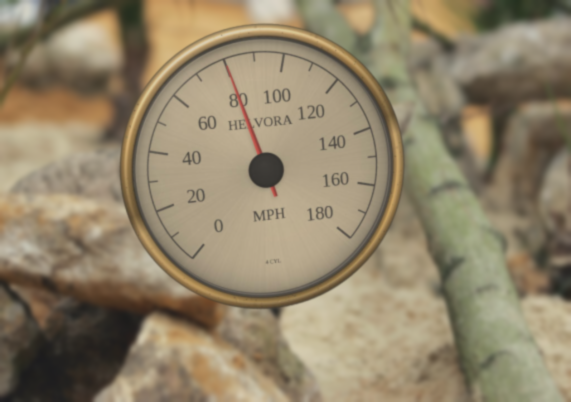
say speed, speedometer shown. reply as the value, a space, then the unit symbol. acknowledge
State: 80 mph
